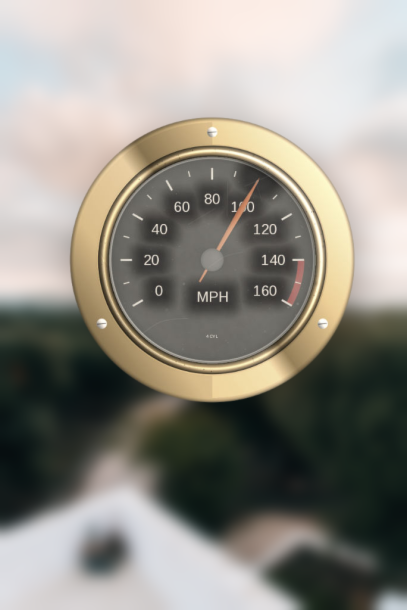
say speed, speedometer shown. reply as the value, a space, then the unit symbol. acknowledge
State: 100 mph
